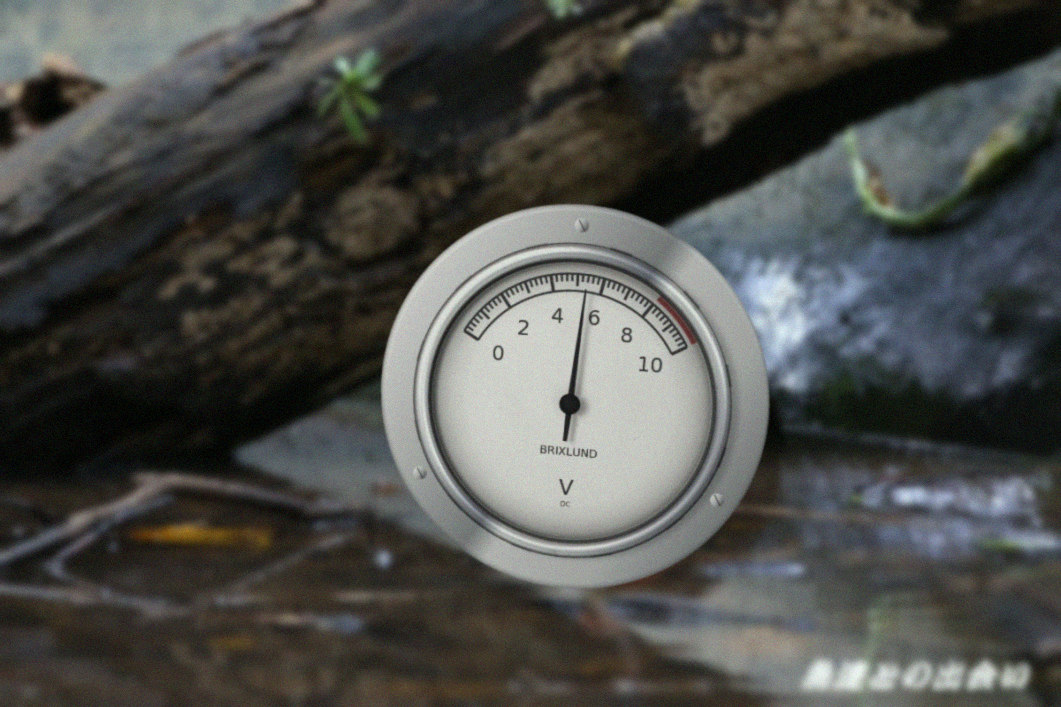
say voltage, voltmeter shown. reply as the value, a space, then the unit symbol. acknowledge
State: 5.4 V
